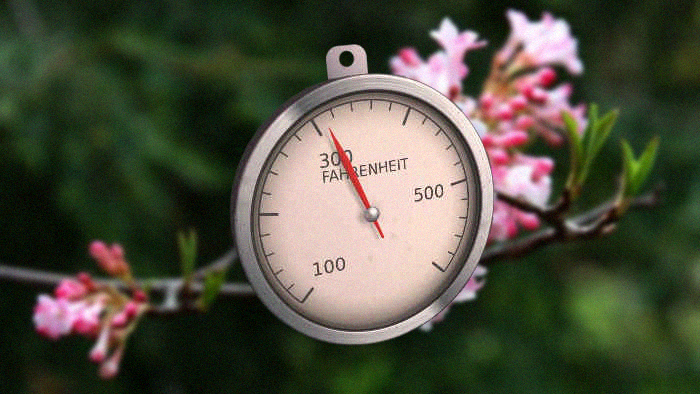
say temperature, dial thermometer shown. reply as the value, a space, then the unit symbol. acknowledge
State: 310 °F
